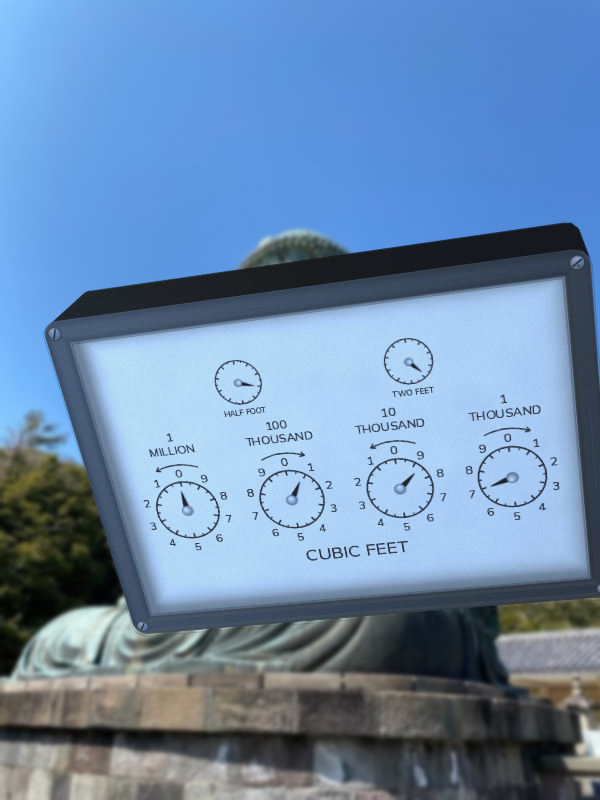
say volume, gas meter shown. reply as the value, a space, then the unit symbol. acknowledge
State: 8700 ft³
